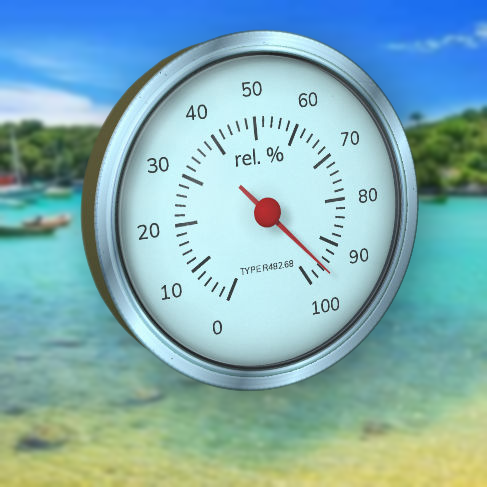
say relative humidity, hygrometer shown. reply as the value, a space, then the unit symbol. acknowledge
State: 96 %
